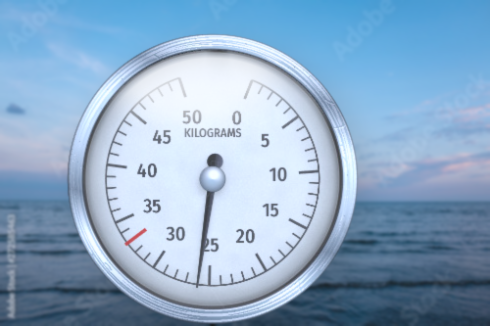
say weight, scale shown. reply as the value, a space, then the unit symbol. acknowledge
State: 26 kg
